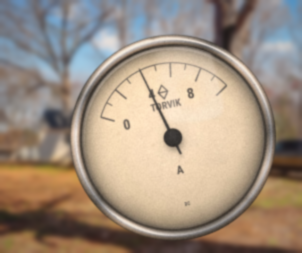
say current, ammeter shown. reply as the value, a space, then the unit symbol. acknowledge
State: 4 A
